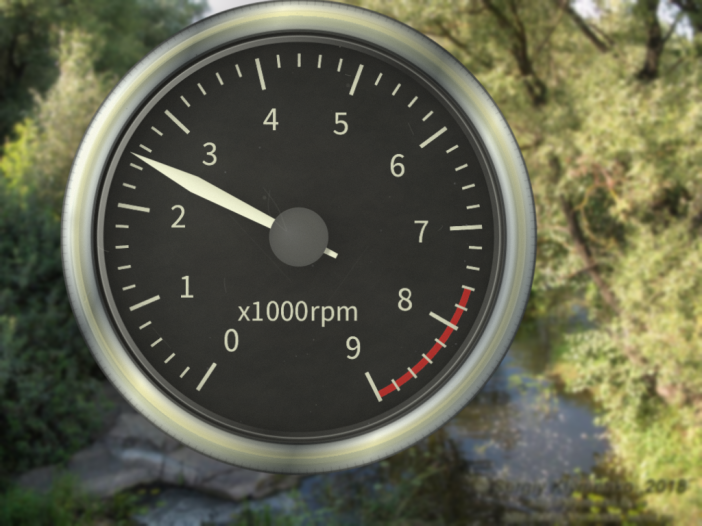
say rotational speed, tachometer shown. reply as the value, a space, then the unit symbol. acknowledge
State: 2500 rpm
